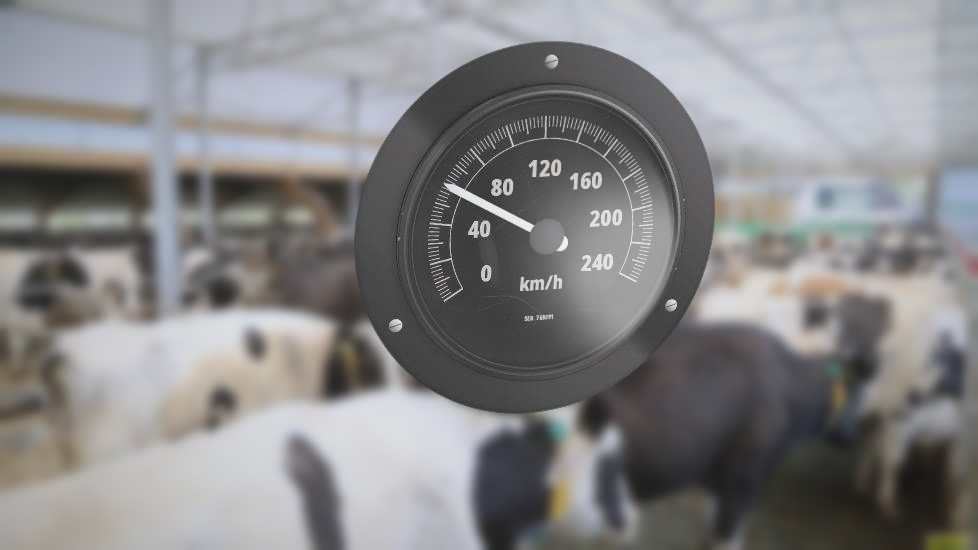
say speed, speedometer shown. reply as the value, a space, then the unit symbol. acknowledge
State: 60 km/h
